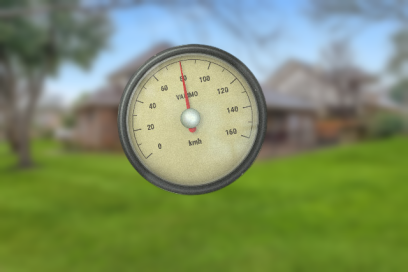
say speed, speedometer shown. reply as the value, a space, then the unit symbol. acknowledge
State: 80 km/h
